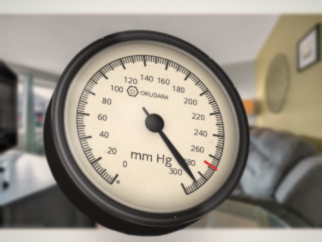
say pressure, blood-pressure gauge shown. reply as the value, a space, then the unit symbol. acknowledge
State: 290 mmHg
